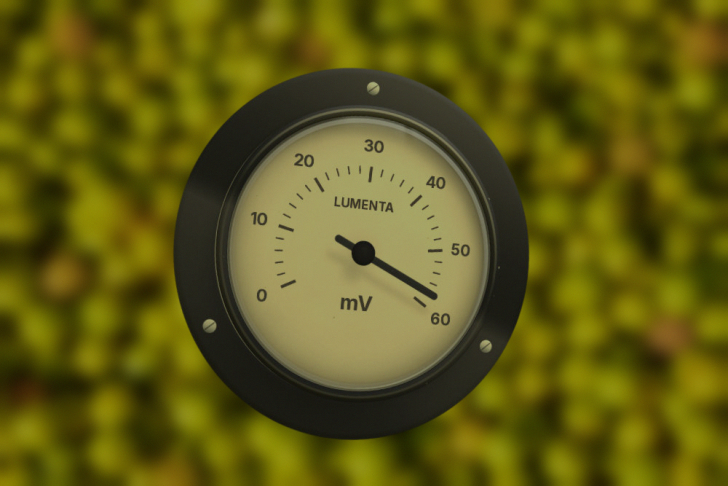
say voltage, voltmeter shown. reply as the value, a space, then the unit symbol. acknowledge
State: 58 mV
